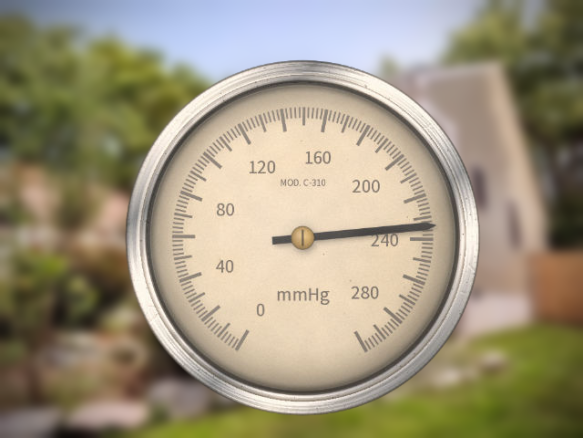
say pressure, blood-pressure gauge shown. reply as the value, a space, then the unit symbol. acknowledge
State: 234 mmHg
